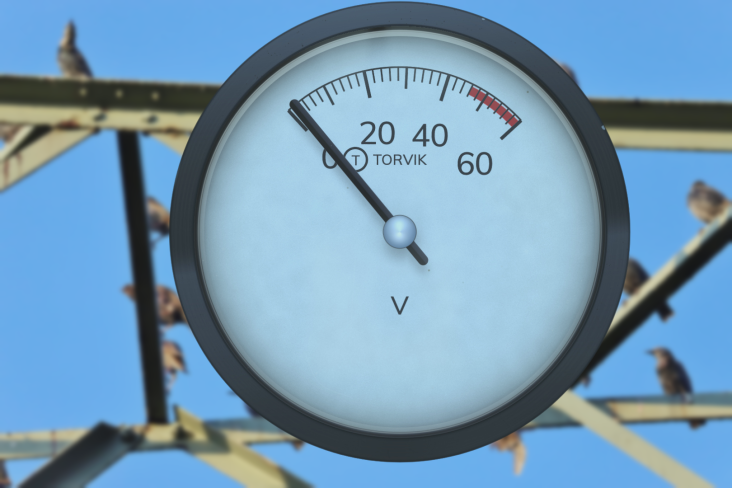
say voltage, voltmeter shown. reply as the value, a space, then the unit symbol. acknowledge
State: 2 V
